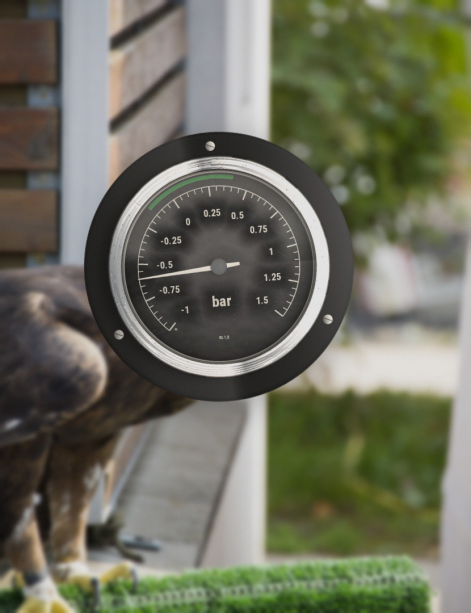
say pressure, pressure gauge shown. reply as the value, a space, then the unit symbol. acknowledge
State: -0.6 bar
